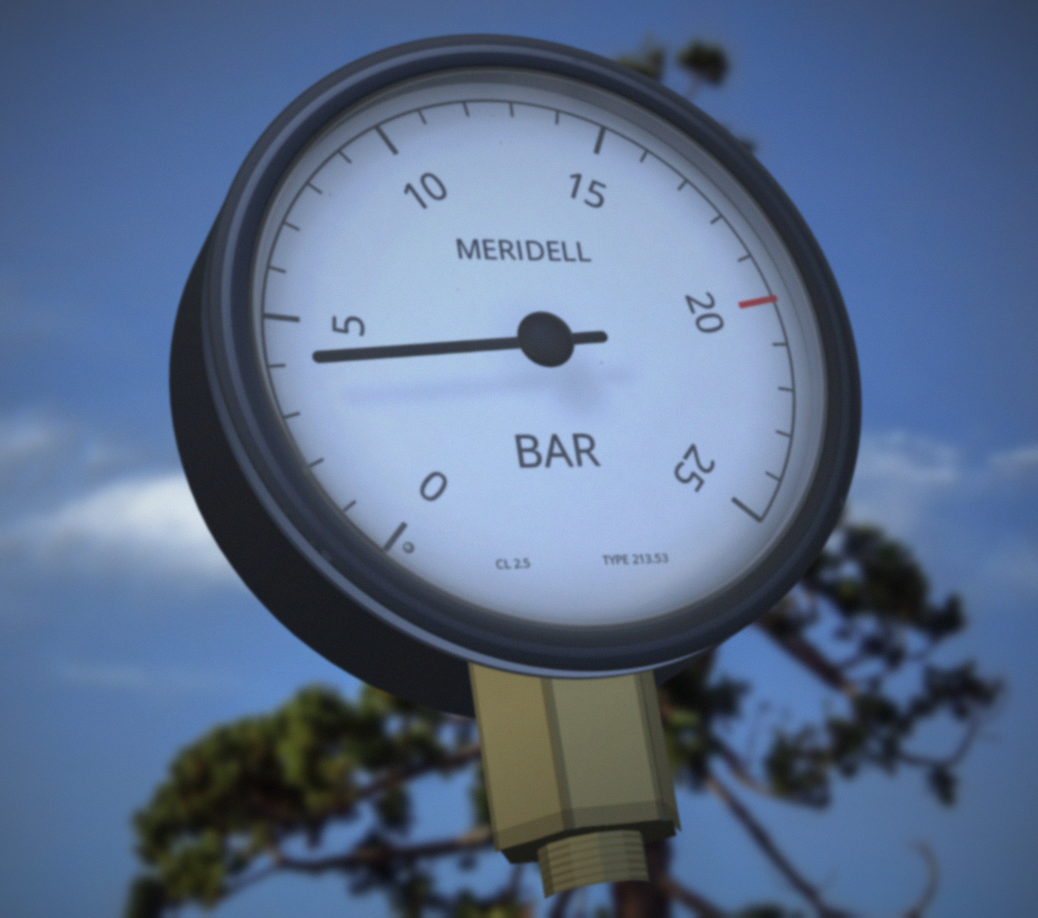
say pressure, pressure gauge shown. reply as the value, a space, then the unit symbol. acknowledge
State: 4 bar
